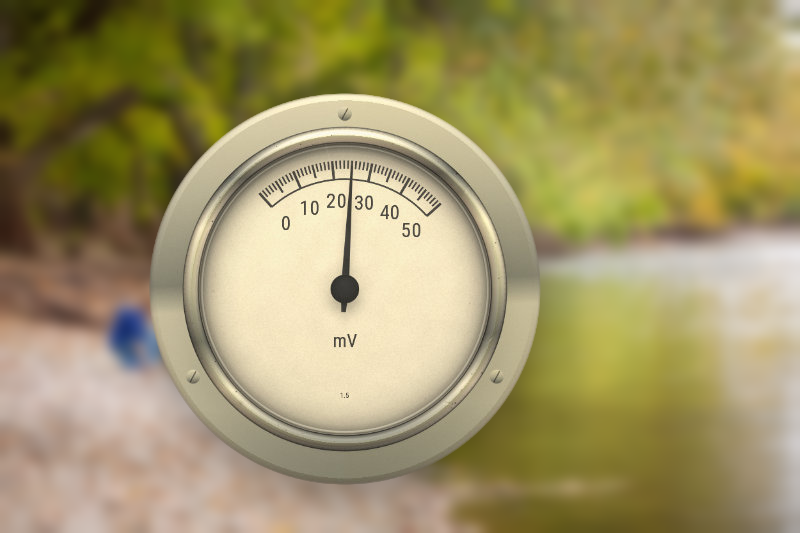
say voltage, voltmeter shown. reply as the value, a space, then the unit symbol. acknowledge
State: 25 mV
